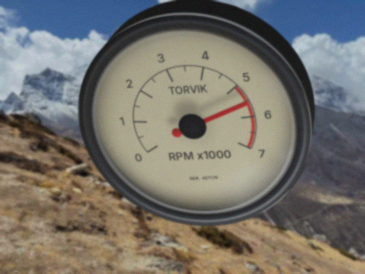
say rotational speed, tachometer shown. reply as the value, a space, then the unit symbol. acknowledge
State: 5500 rpm
